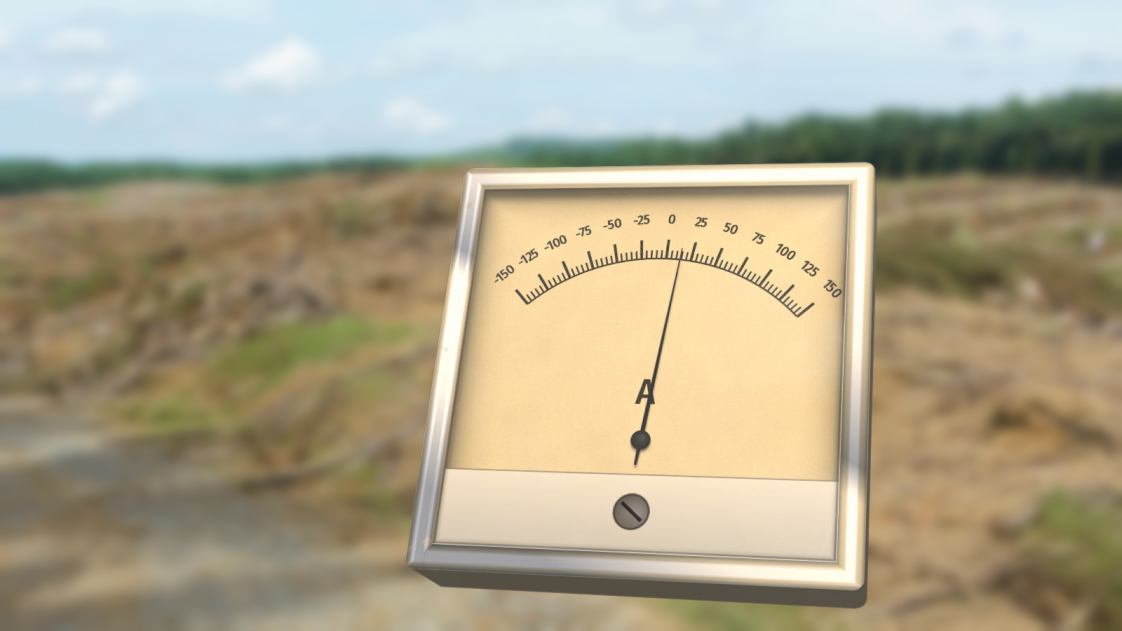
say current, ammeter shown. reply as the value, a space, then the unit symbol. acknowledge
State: 15 A
